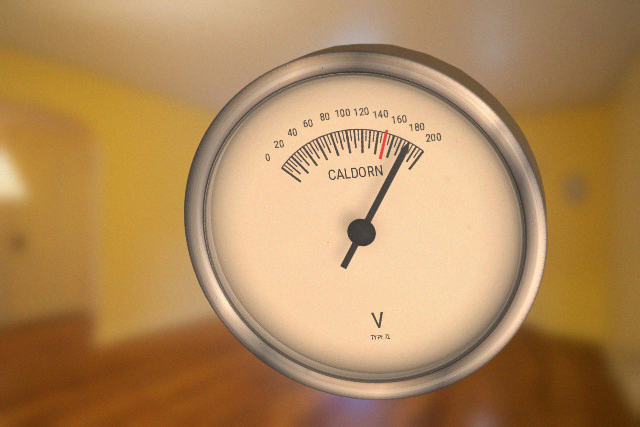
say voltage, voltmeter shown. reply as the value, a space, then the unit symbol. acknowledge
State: 180 V
